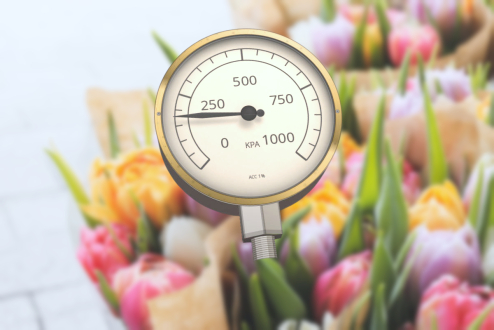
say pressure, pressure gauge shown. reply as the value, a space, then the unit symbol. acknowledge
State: 175 kPa
